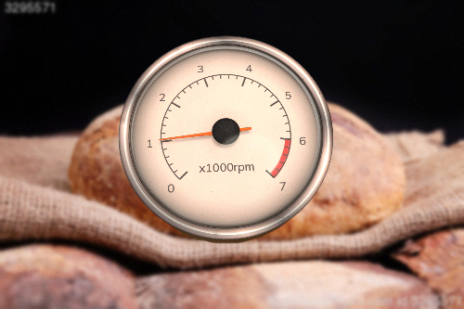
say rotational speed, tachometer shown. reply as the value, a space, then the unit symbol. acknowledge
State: 1000 rpm
